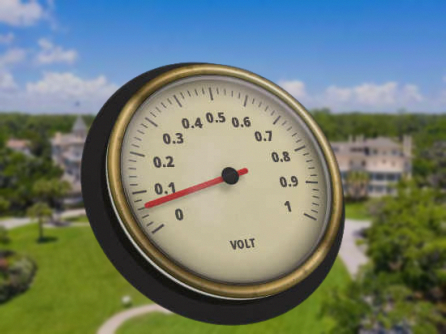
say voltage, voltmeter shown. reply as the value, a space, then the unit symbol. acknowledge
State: 0.06 V
